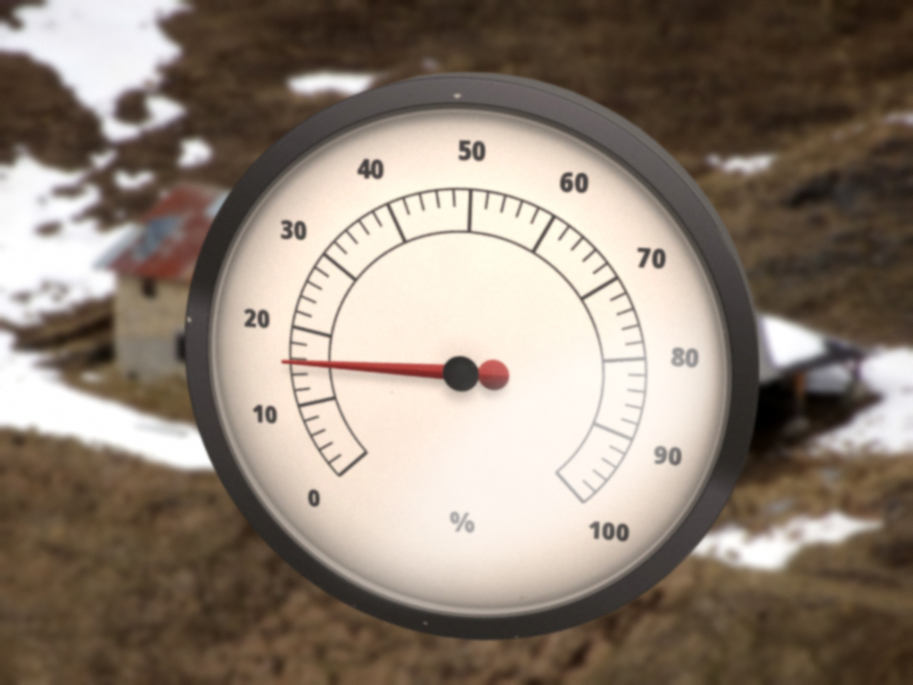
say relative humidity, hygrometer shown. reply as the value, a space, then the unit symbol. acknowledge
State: 16 %
